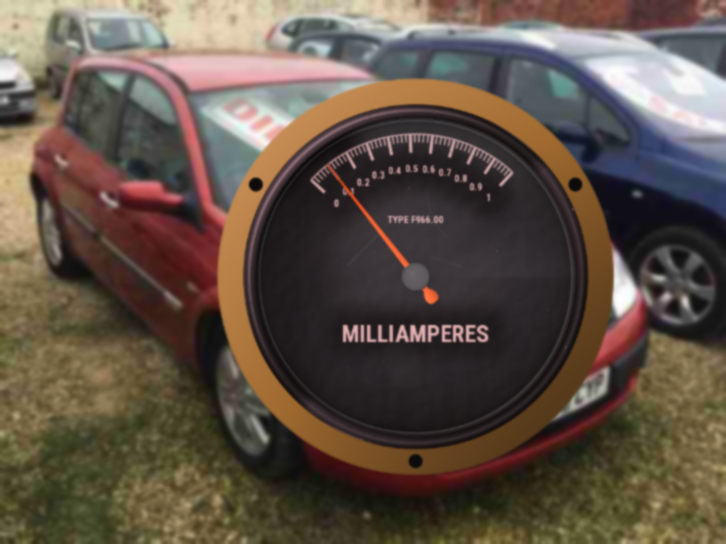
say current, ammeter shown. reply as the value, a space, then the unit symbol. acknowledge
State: 0.1 mA
